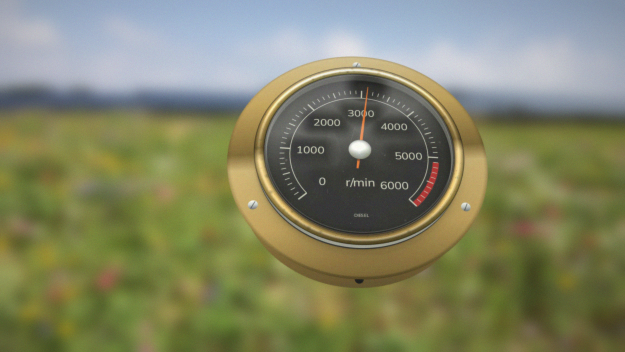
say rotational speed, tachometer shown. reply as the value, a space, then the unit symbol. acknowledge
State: 3100 rpm
